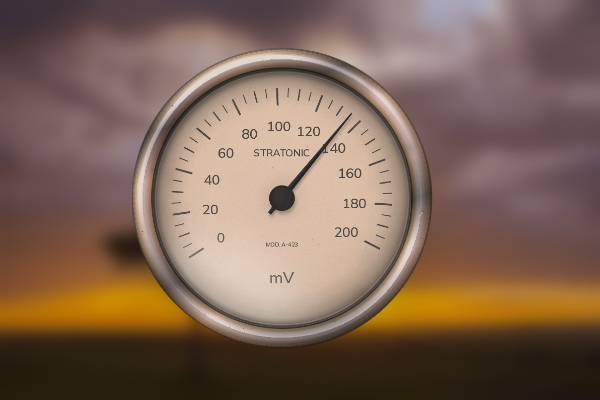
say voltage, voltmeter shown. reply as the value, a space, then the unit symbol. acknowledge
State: 135 mV
